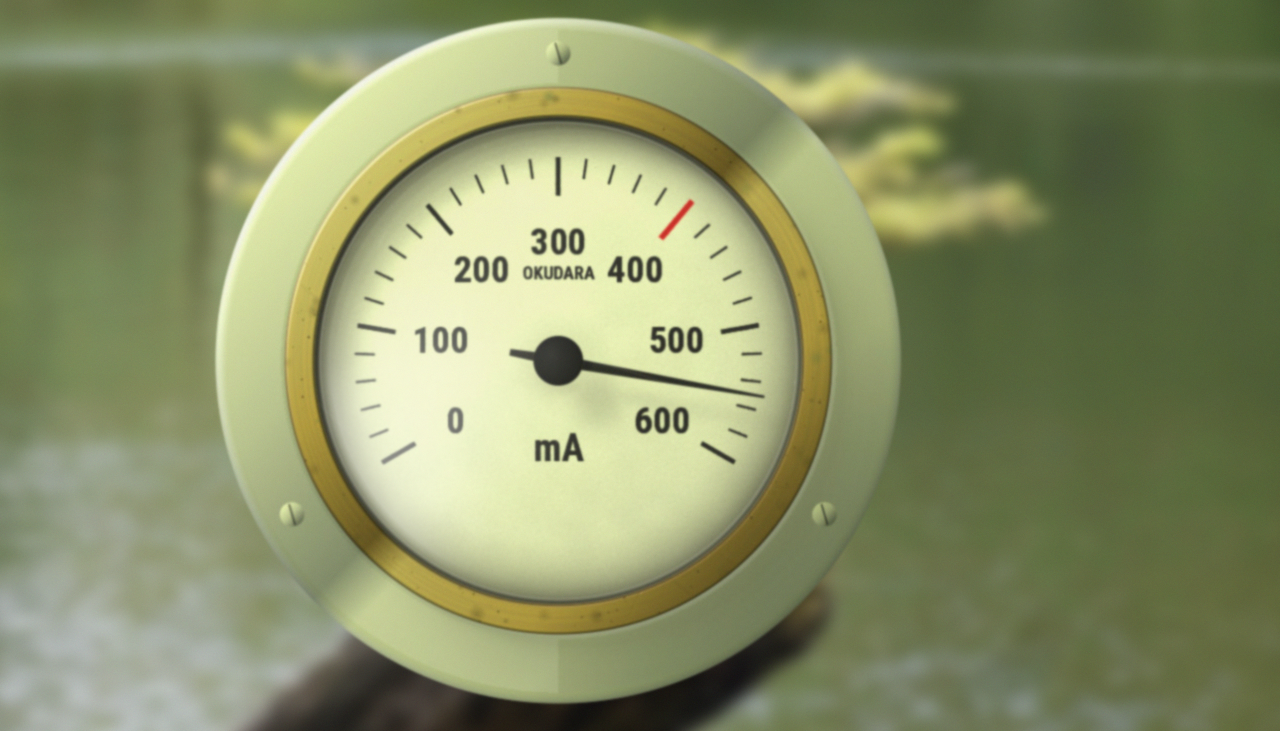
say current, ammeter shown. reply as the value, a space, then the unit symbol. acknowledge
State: 550 mA
